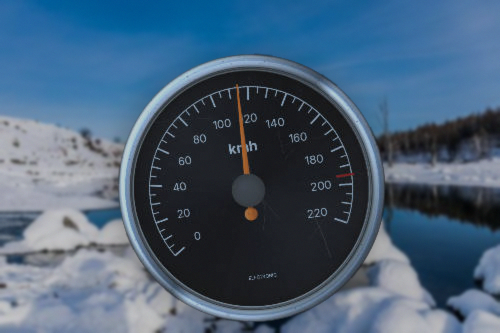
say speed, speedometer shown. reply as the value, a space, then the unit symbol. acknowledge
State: 115 km/h
